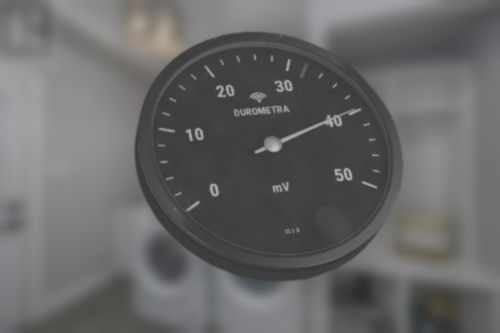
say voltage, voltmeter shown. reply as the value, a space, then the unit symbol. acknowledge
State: 40 mV
